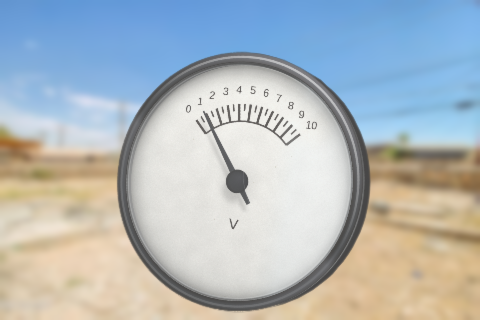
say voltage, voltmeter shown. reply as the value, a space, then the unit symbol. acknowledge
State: 1 V
